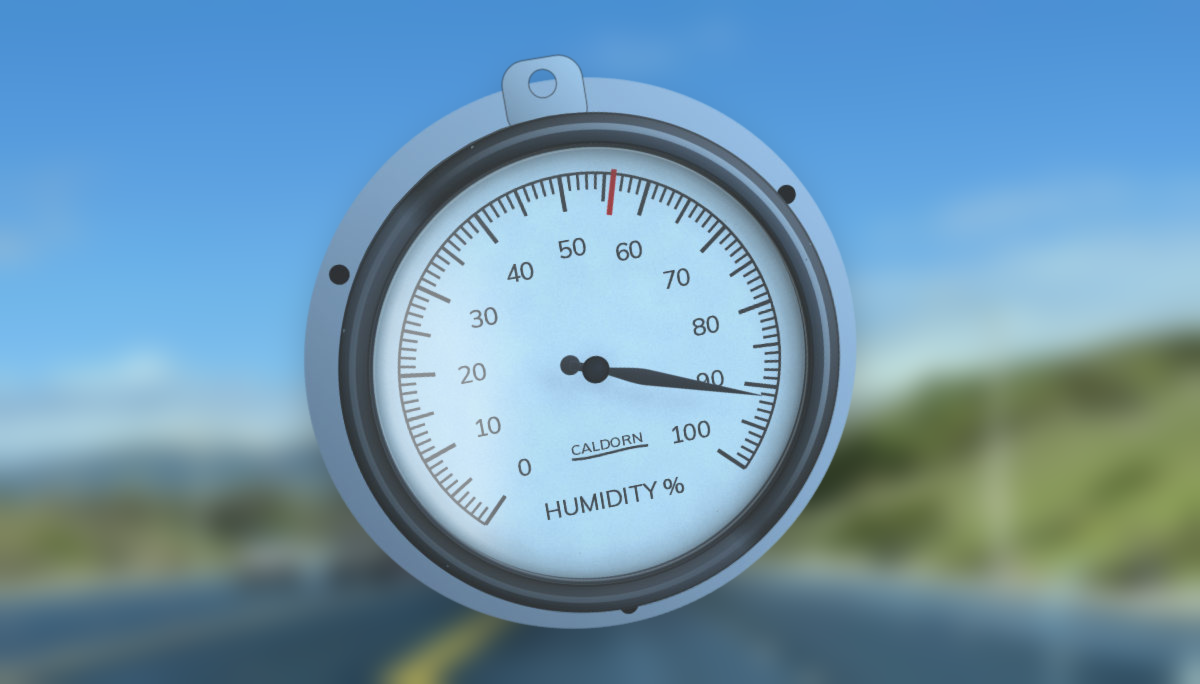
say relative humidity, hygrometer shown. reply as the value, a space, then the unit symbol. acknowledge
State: 91 %
